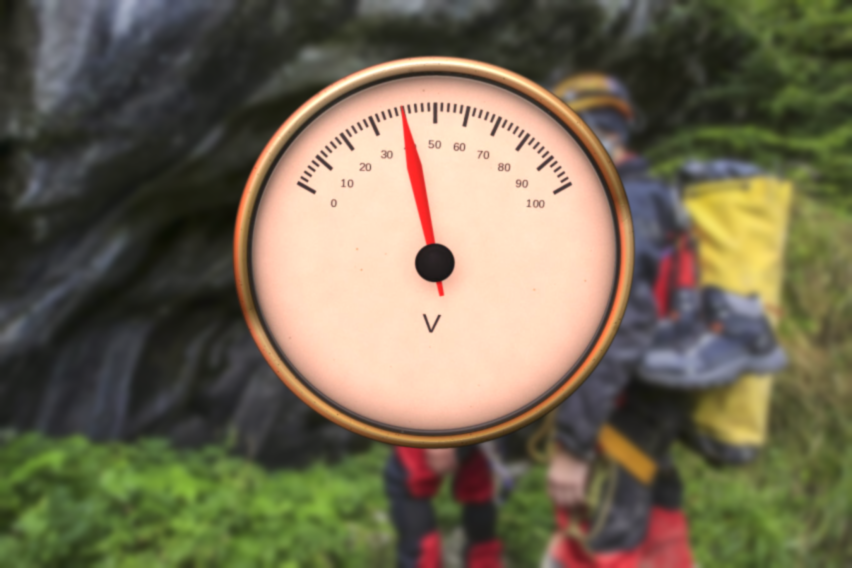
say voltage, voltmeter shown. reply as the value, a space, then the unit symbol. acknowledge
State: 40 V
